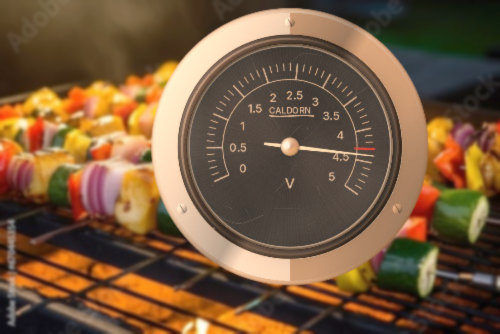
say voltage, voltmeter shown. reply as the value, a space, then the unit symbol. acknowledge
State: 4.4 V
